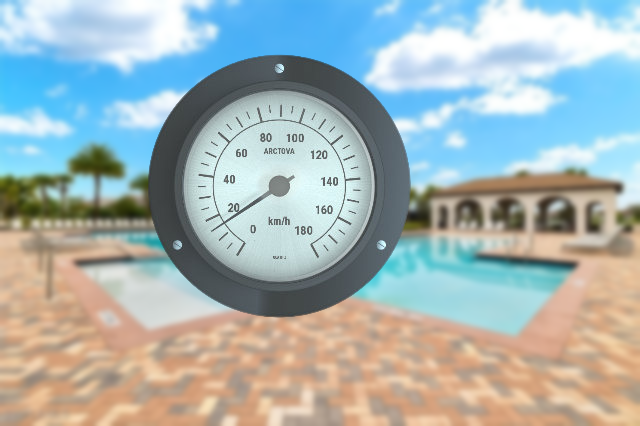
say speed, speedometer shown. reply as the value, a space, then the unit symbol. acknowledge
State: 15 km/h
